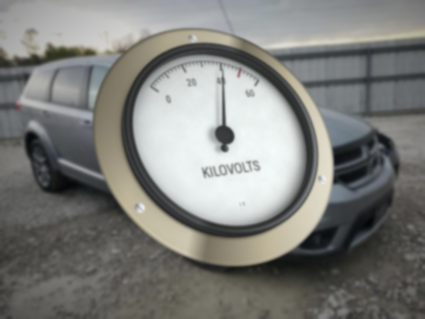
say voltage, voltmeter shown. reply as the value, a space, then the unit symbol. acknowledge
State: 40 kV
